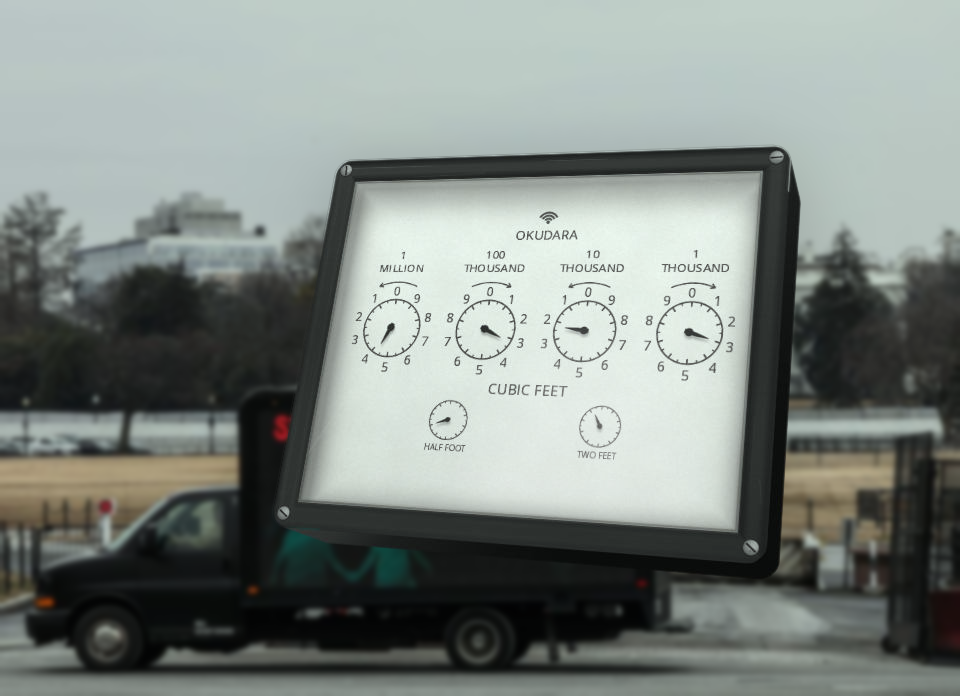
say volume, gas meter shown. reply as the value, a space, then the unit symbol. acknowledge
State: 432300 ft³
